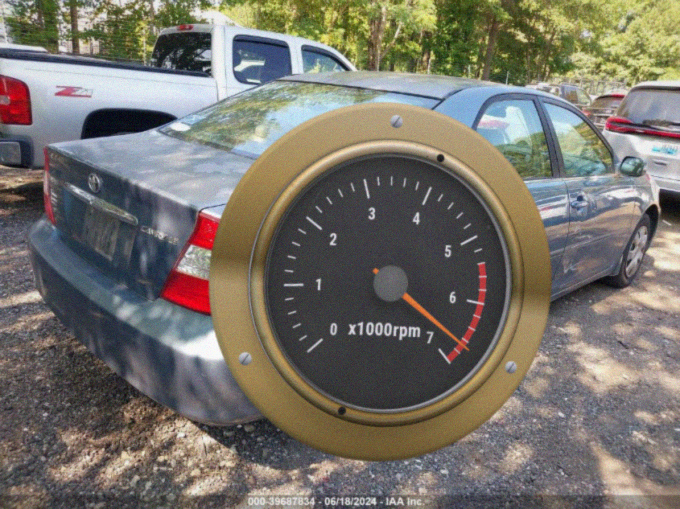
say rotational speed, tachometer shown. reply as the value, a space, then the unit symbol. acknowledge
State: 6700 rpm
